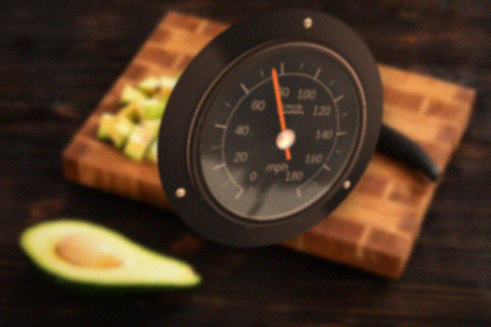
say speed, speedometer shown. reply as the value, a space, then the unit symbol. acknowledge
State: 75 mph
